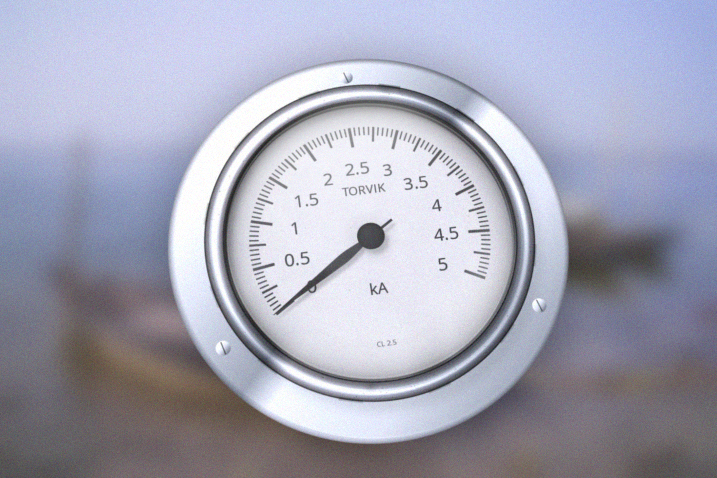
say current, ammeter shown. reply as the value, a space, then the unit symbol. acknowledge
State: 0 kA
